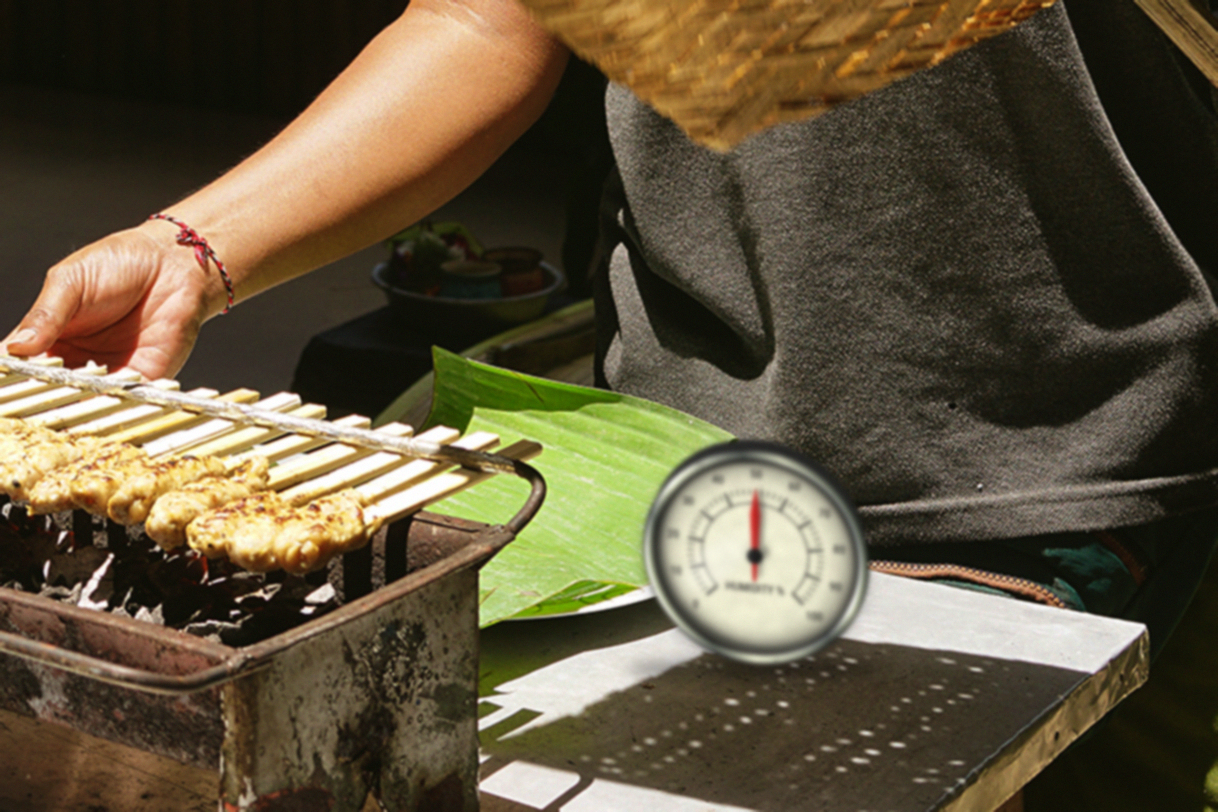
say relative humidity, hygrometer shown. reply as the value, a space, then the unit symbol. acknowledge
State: 50 %
